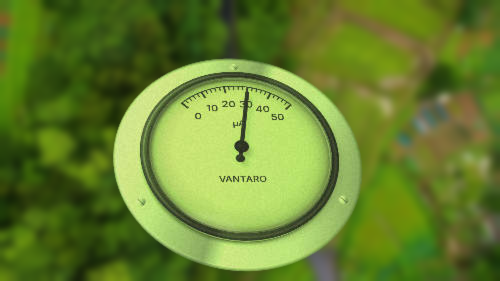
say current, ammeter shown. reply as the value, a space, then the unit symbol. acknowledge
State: 30 µA
